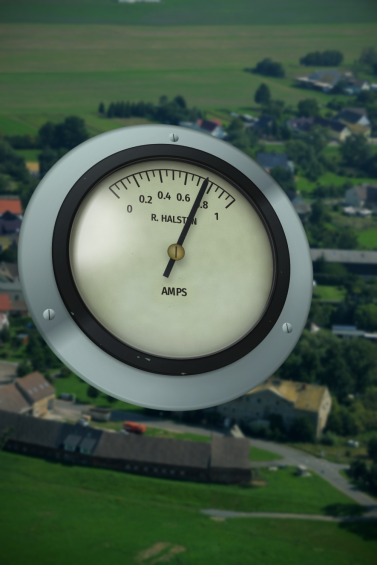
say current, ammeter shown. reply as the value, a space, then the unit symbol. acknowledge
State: 0.75 A
